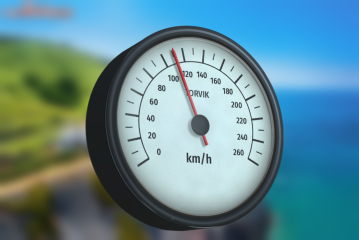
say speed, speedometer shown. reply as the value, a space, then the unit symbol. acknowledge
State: 110 km/h
